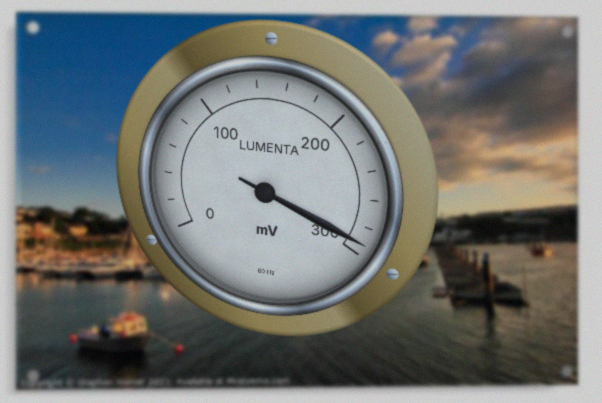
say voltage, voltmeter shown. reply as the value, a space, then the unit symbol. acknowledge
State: 290 mV
